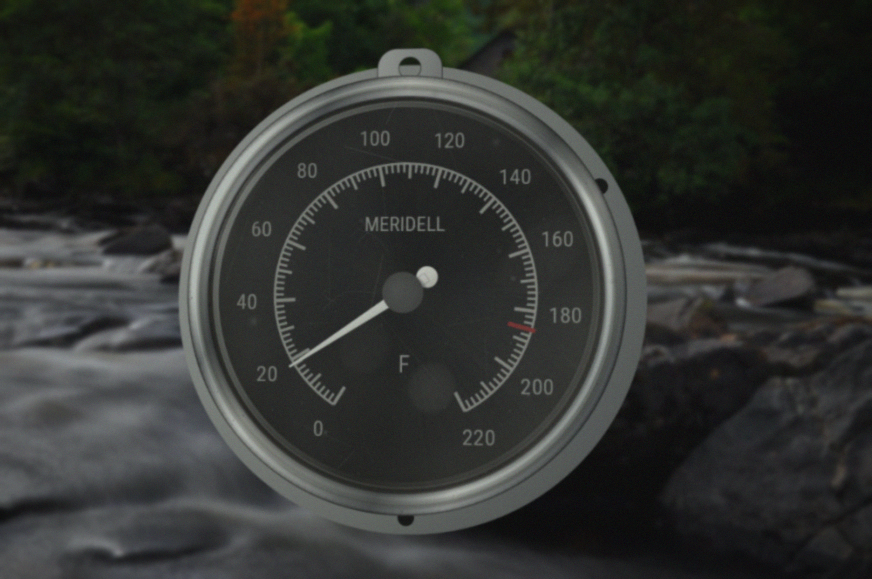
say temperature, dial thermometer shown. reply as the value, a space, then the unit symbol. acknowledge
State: 18 °F
